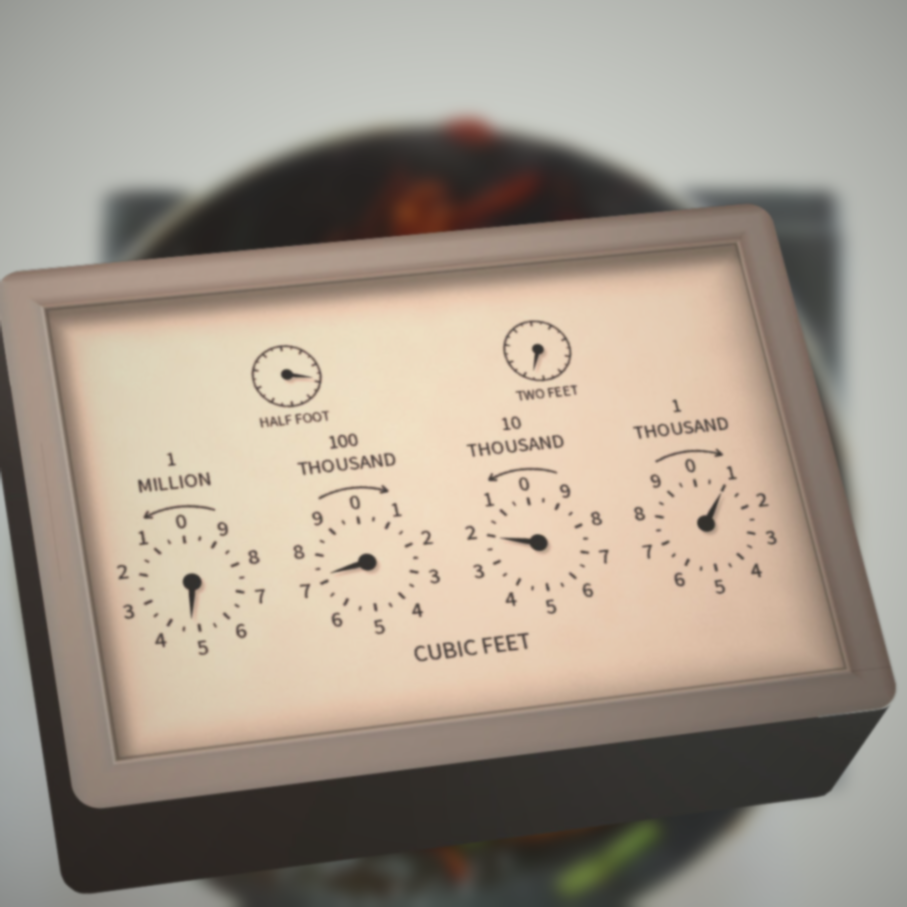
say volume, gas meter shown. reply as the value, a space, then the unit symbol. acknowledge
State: 472100 ft³
